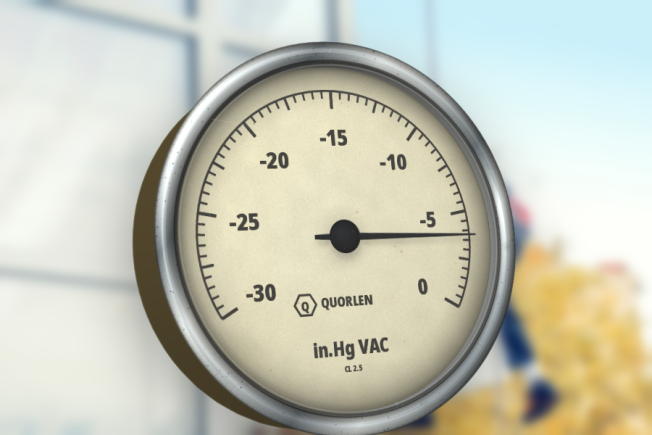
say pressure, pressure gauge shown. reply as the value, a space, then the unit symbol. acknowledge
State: -3.75 inHg
